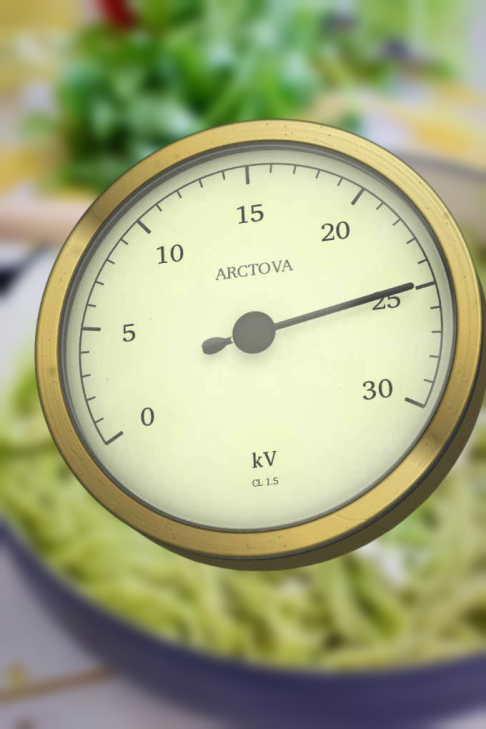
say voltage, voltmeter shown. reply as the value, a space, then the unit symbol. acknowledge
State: 25 kV
